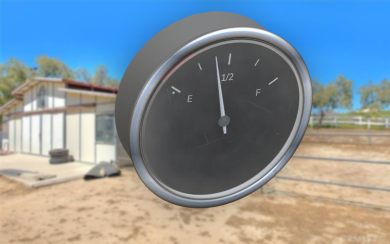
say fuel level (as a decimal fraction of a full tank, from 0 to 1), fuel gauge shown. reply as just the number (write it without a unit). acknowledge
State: 0.375
